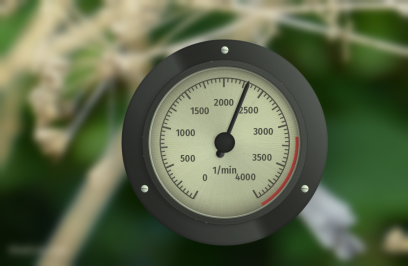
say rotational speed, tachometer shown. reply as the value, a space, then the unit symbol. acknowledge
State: 2300 rpm
